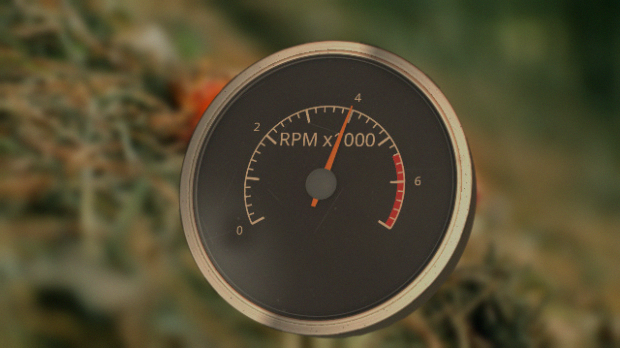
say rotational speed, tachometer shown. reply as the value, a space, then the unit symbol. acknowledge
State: 4000 rpm
